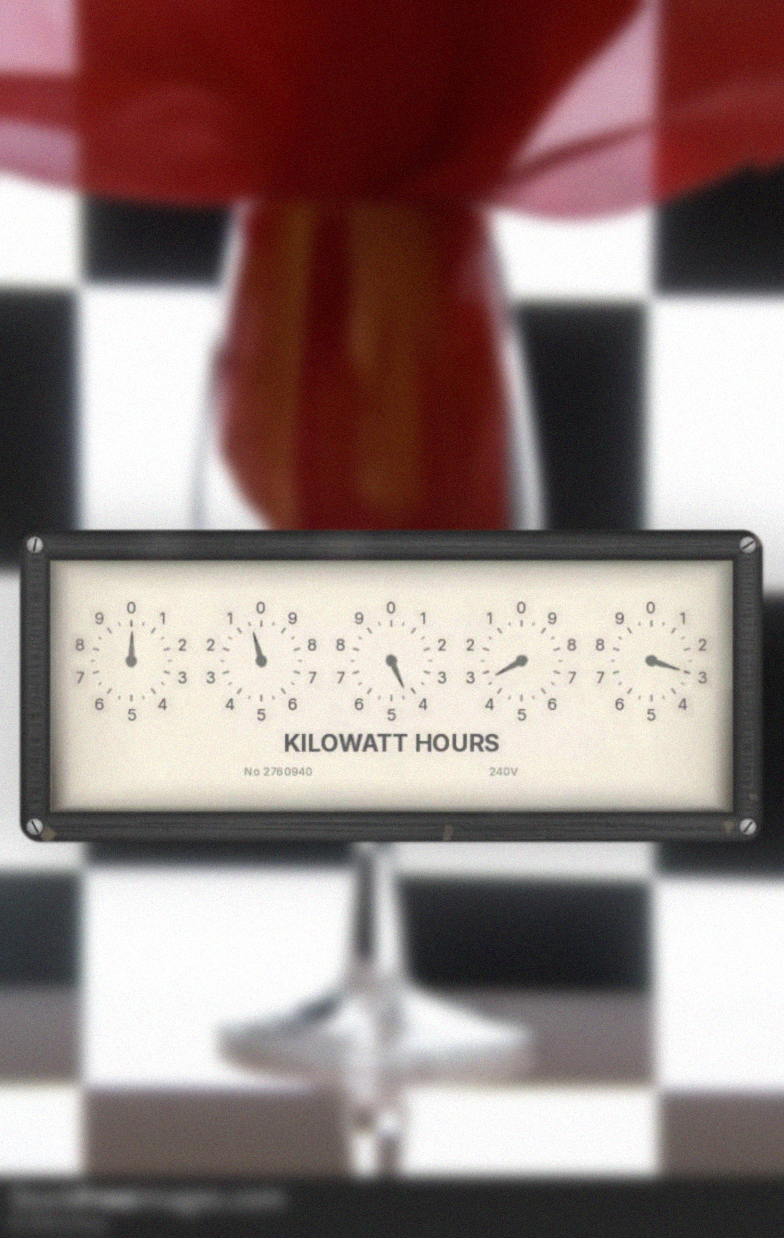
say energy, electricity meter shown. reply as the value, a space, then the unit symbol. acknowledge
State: 433 kWh
